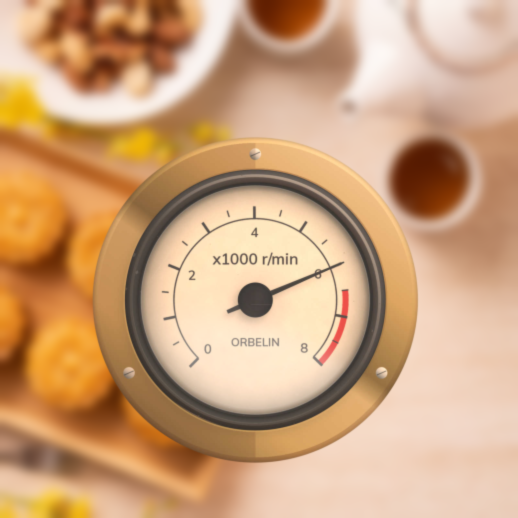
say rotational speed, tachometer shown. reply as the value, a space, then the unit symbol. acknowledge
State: 6000 rpm
